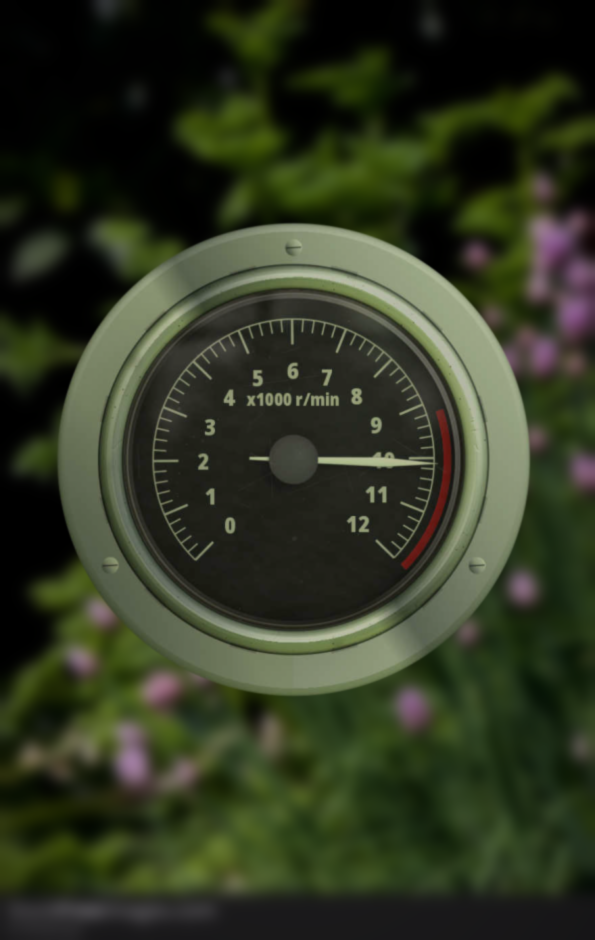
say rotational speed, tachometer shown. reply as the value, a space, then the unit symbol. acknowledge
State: 10100 rpm
